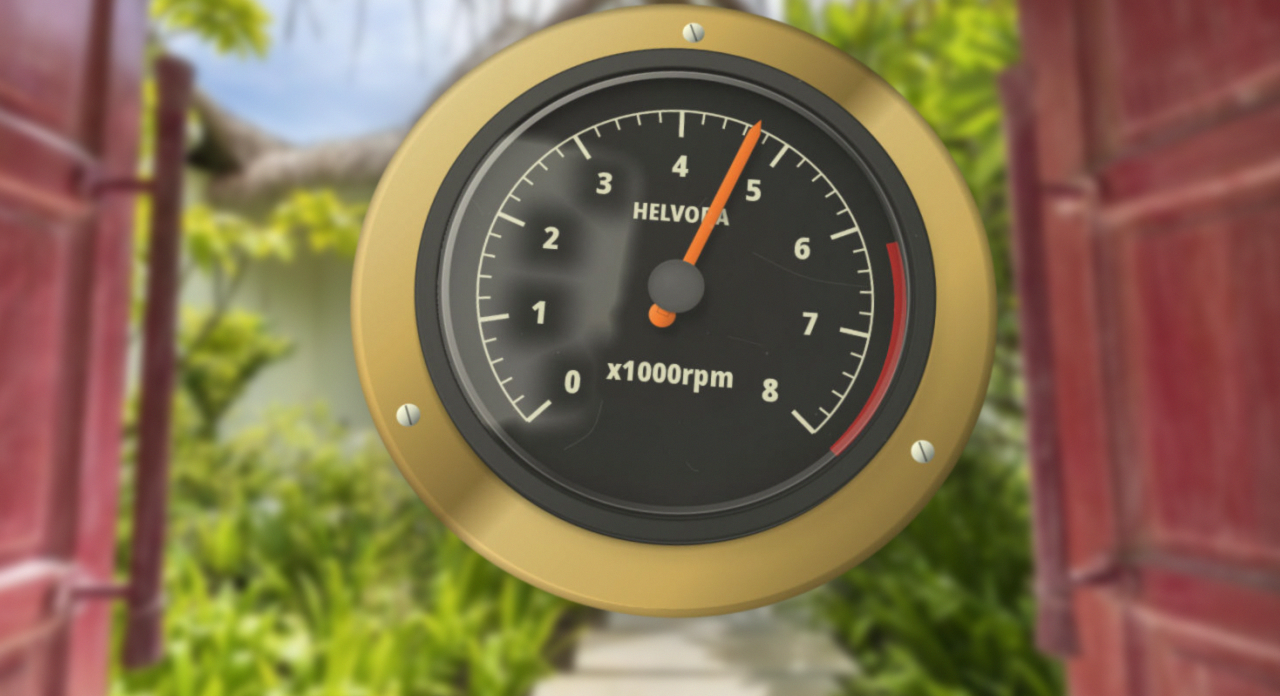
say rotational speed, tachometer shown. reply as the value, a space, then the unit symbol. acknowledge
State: 4700 rpm
